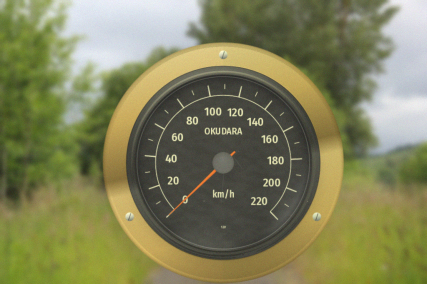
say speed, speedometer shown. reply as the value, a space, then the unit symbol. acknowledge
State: 0 km/h
